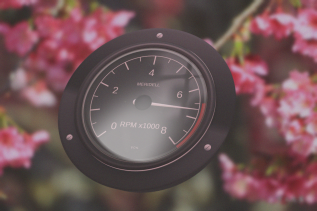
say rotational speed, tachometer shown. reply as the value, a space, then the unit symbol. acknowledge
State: 6750 rpm
